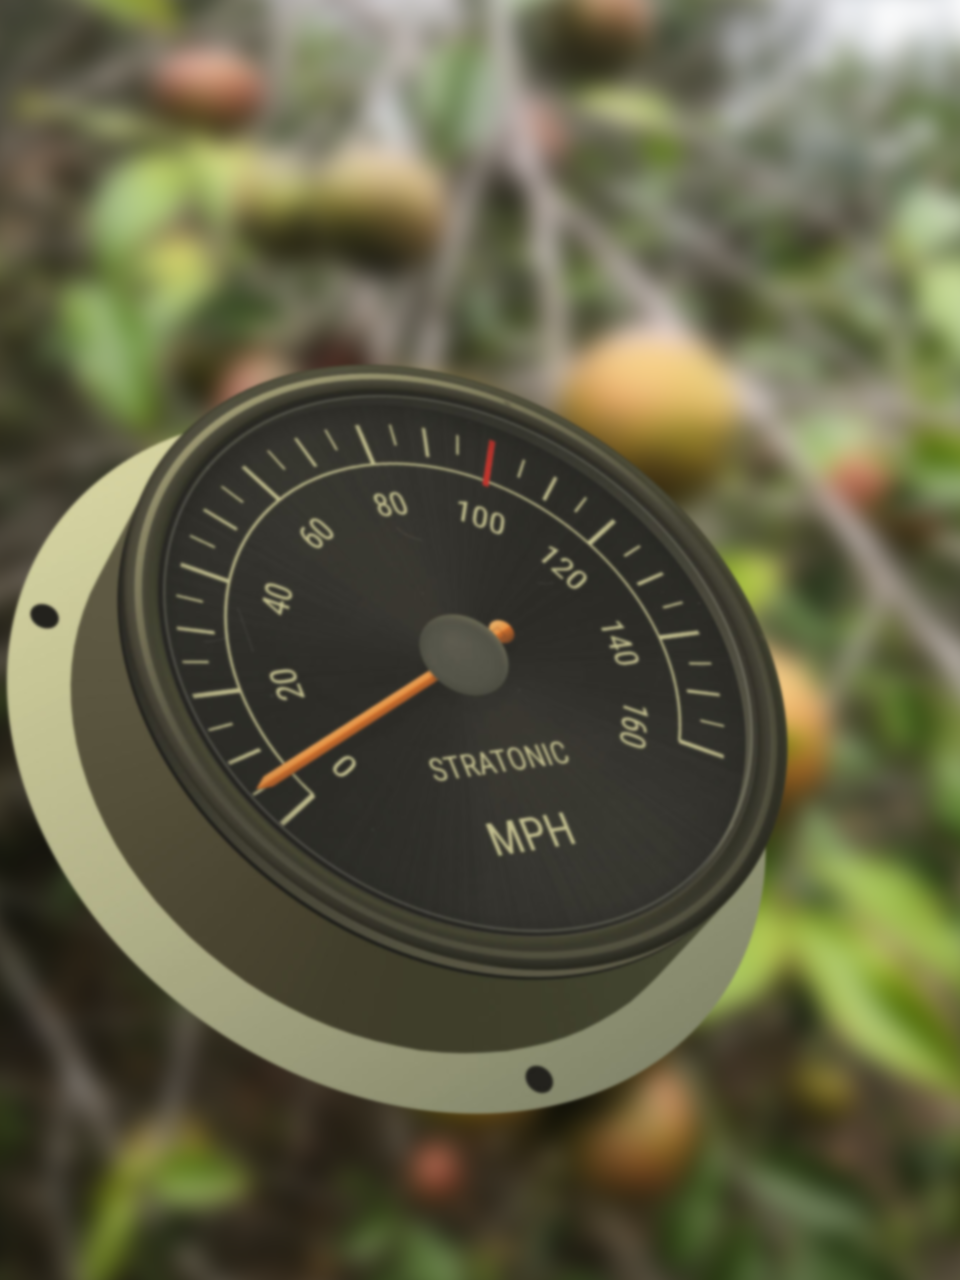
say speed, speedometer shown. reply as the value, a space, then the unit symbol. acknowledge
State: 5 mph
